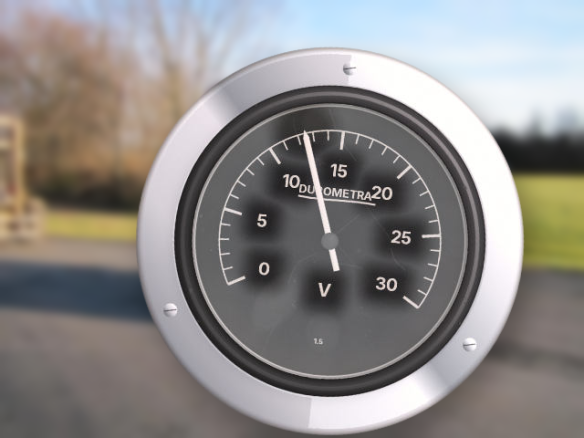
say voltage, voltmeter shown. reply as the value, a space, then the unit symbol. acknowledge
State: 12.5 V
